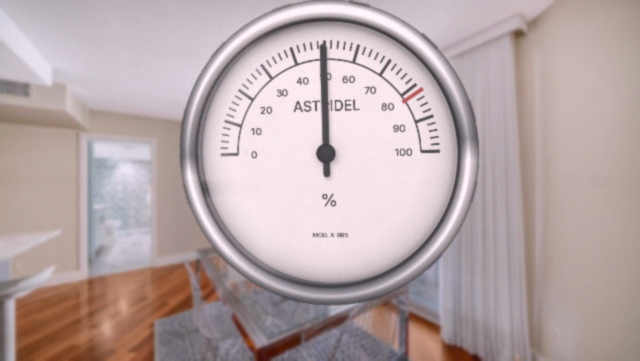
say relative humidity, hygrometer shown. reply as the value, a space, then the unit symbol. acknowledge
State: 50 %
